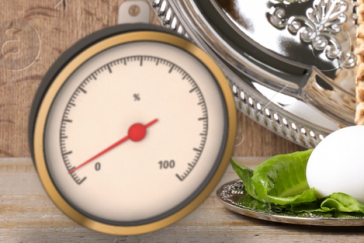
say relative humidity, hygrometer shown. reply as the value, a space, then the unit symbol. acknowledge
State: 5 %
